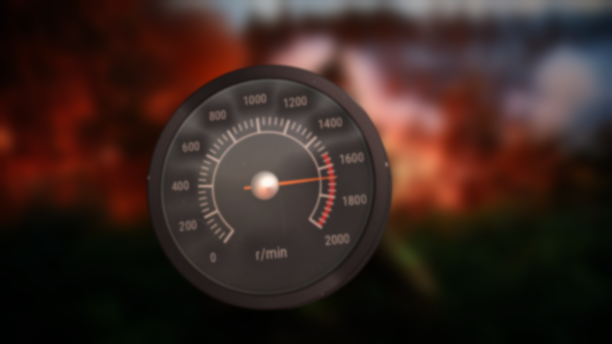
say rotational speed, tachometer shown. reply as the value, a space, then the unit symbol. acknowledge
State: 1680 rpm
